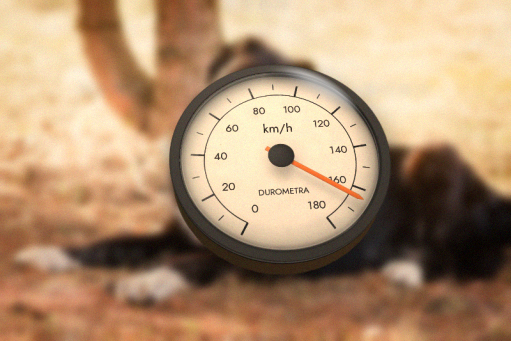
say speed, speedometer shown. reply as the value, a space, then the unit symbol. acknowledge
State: 165 km/h
